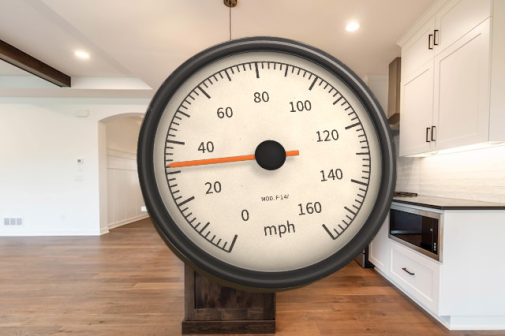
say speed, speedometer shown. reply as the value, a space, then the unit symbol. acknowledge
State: 32 mph
